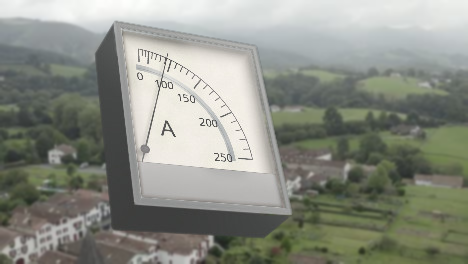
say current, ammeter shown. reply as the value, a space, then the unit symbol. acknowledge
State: 90 A
